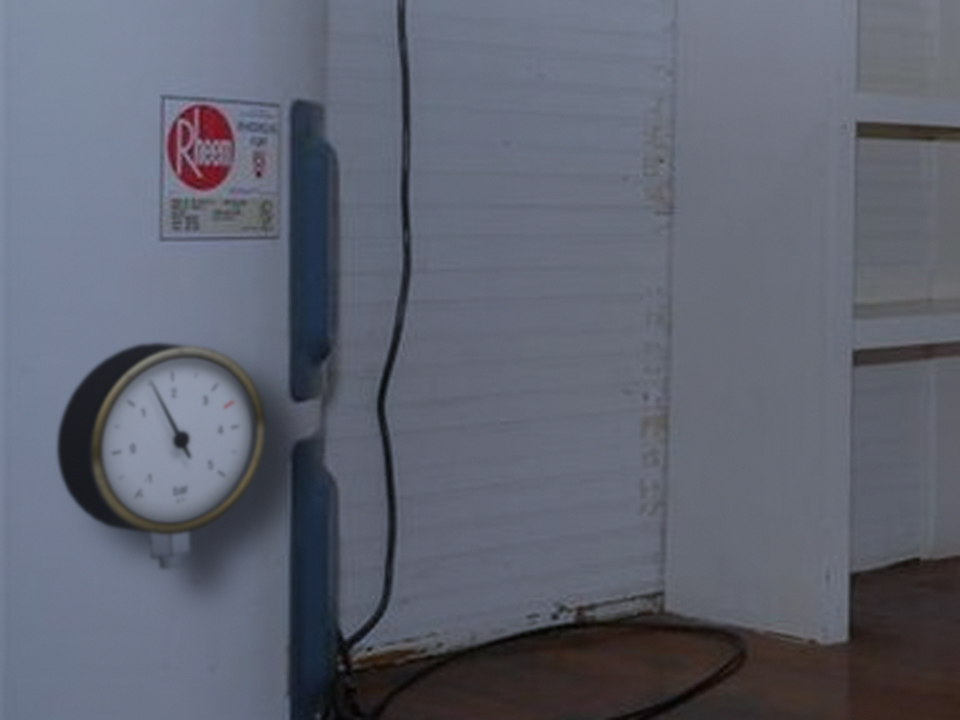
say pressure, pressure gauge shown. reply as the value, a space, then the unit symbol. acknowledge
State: 1.5 bar
